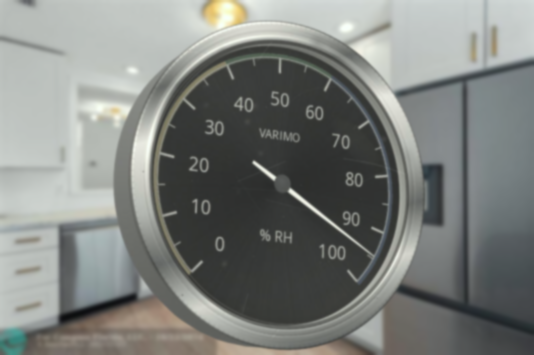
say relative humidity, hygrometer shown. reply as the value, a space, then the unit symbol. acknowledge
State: 95 %
